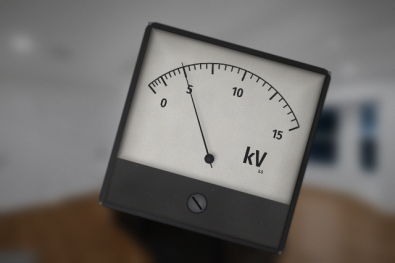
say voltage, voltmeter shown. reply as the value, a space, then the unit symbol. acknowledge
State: 5 kV
